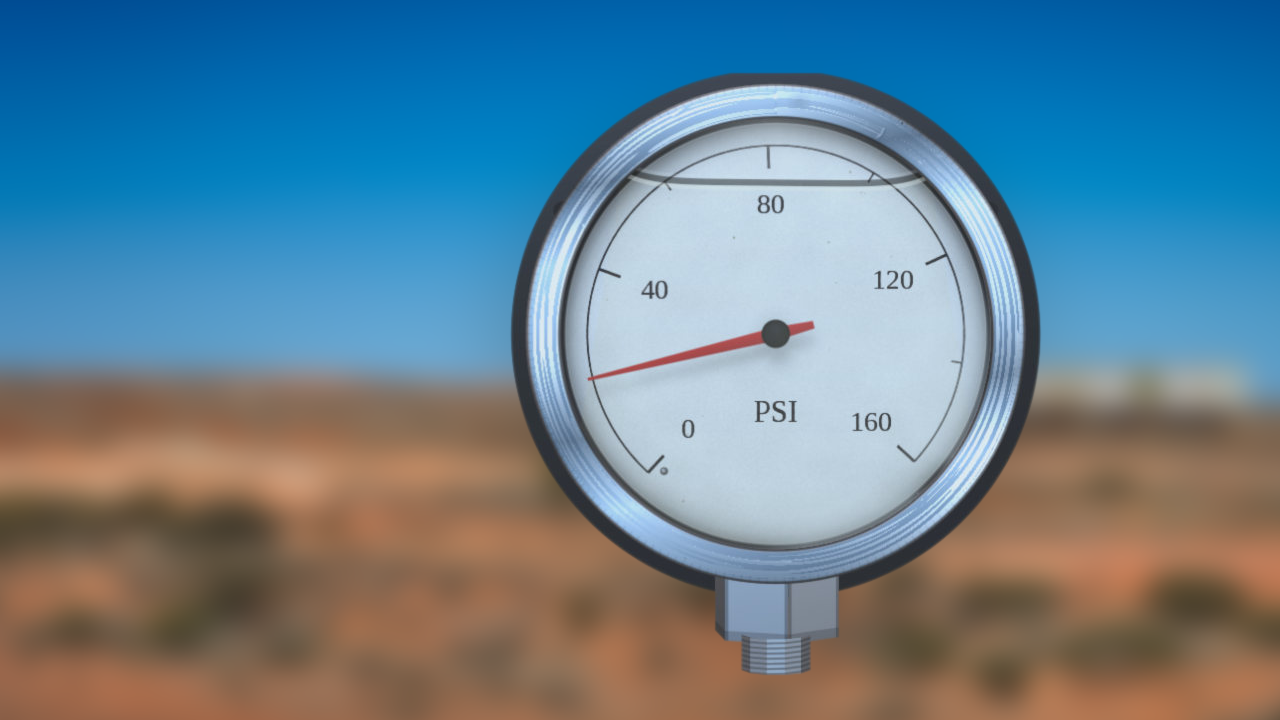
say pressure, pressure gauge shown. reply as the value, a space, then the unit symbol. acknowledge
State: 20 psi
